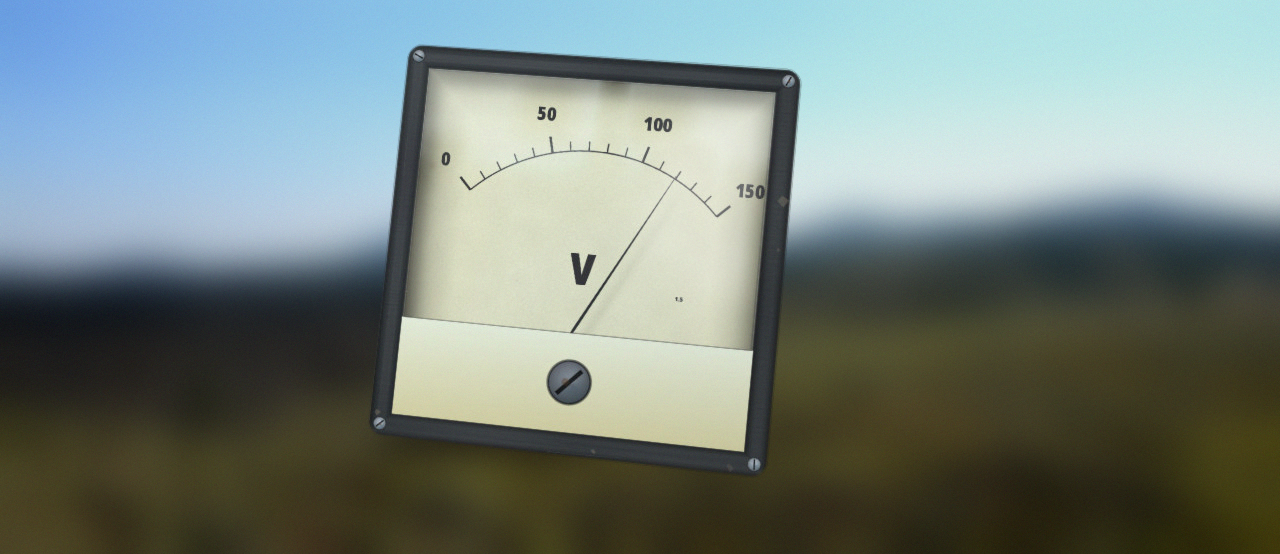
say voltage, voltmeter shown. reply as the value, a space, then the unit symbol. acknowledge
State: 120 V
